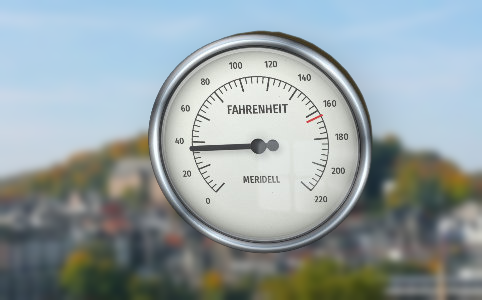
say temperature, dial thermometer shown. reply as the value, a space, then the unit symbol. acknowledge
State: 36 °F
